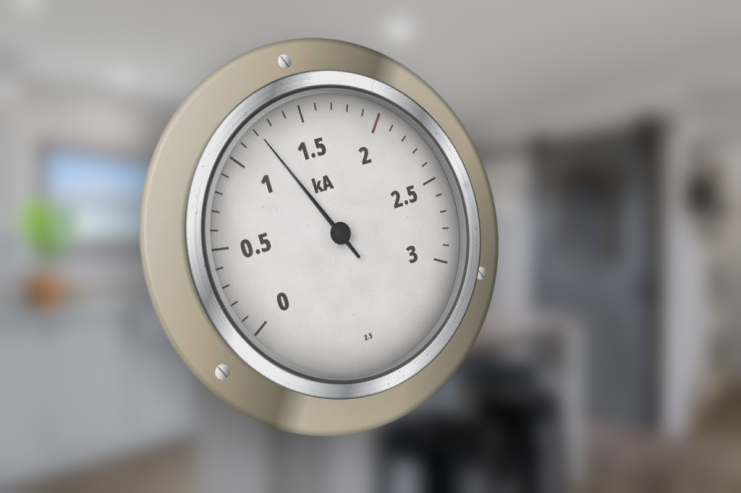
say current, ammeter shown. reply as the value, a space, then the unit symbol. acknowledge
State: 1.2 kA
